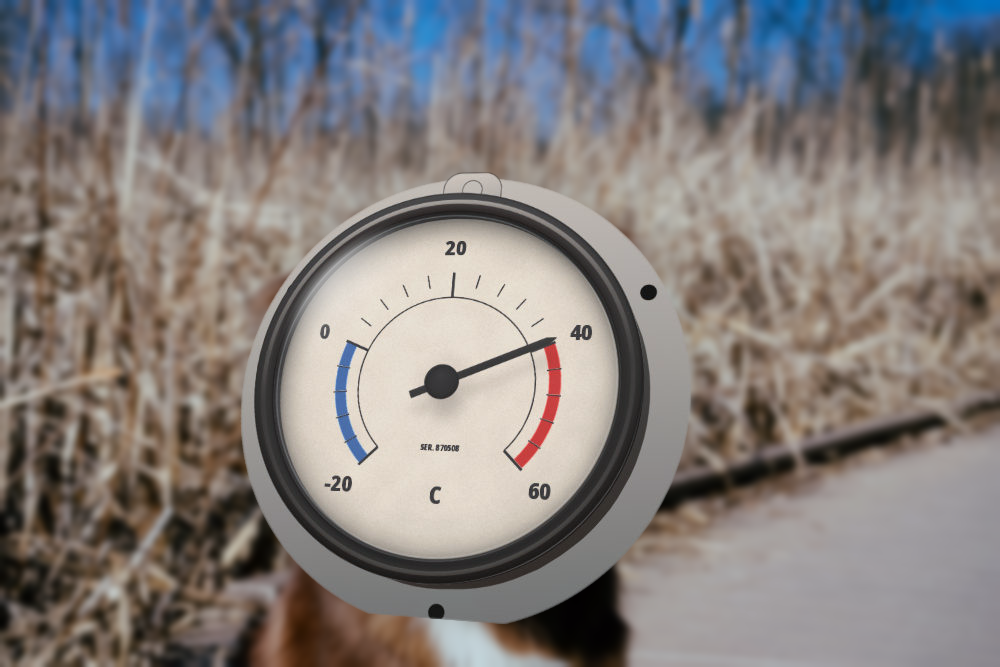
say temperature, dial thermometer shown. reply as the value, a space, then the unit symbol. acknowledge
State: 40 °C
